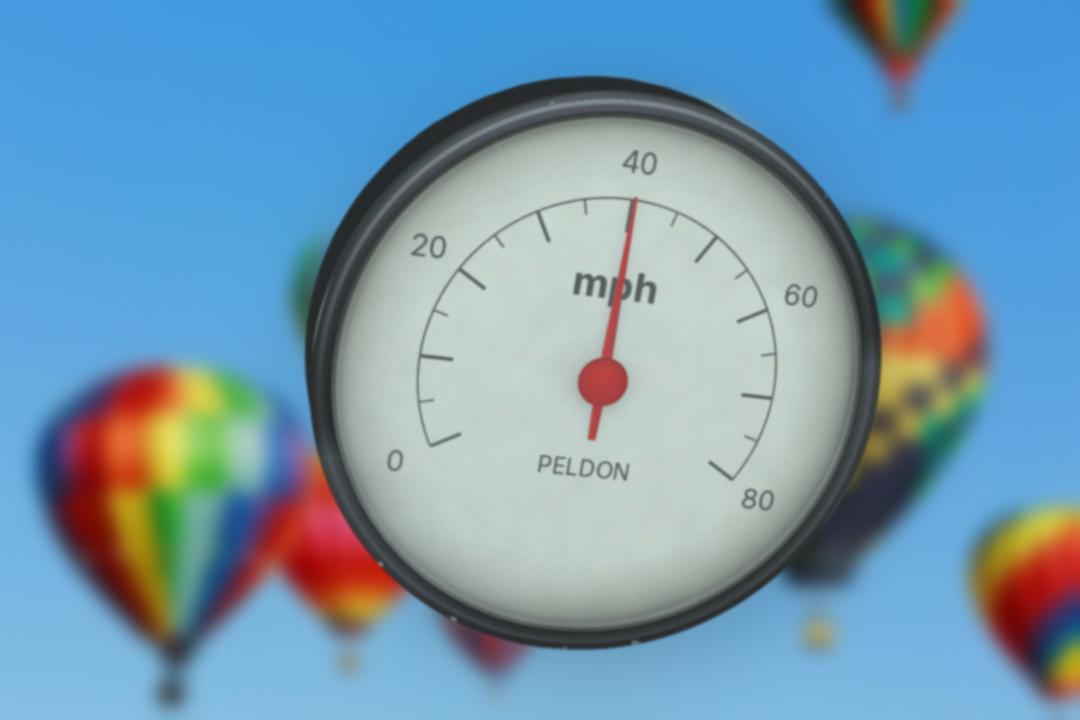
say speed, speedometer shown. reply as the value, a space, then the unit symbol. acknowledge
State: 40 mph
